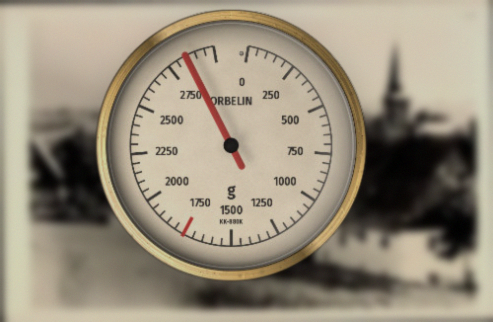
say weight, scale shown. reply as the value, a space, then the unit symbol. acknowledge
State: 2850 g
